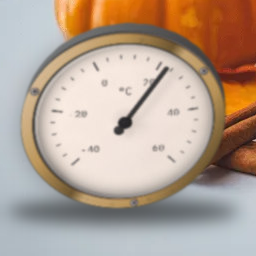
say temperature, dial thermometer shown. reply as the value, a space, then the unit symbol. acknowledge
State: 22 °C
